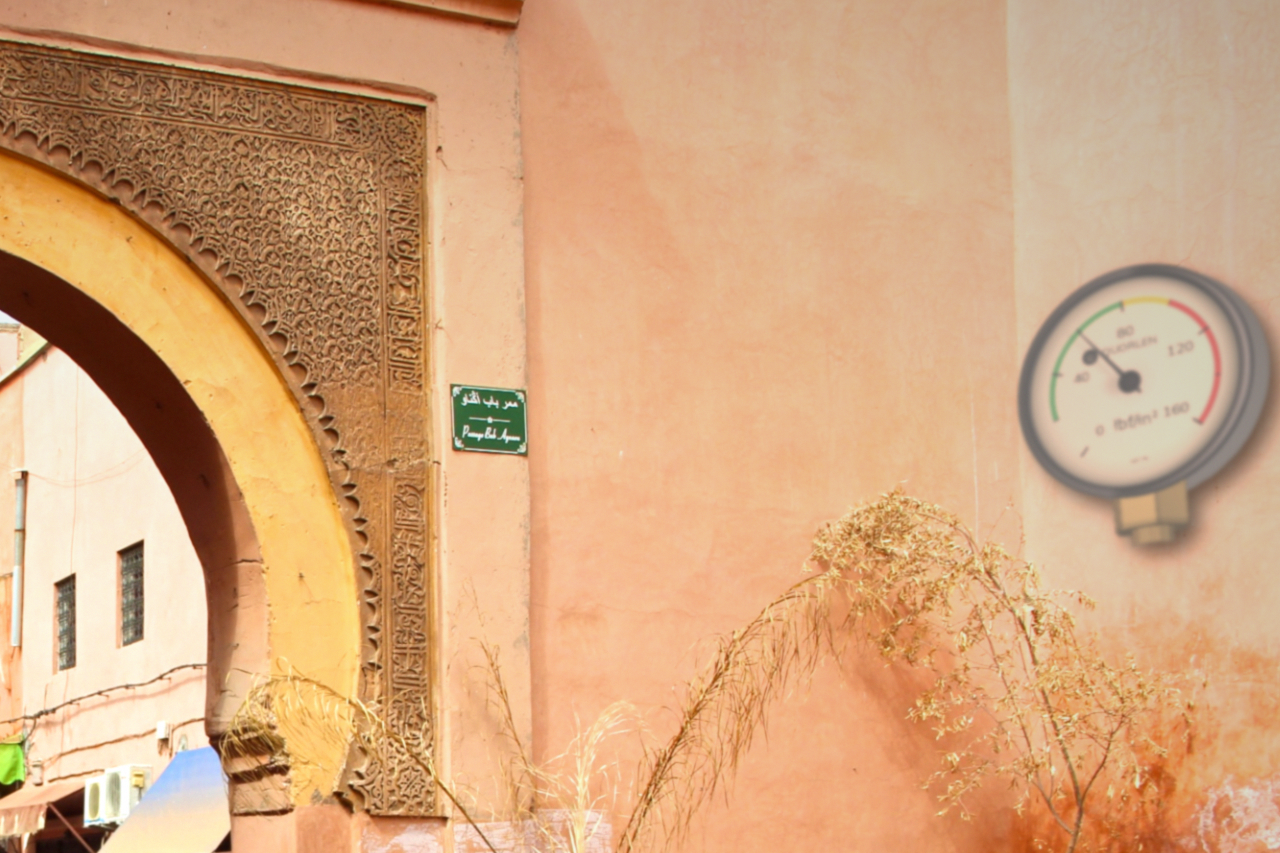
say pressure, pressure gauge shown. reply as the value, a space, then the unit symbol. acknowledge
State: 60 psi
